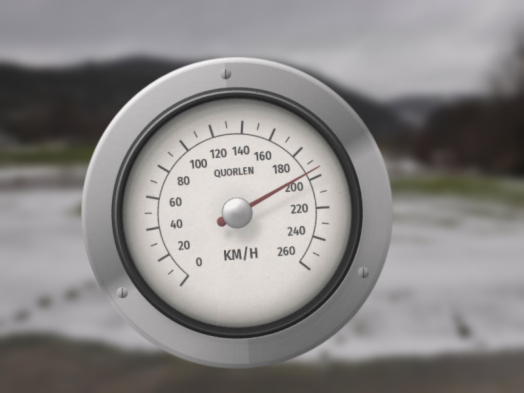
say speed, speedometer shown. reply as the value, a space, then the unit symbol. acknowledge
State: 195 km/h
